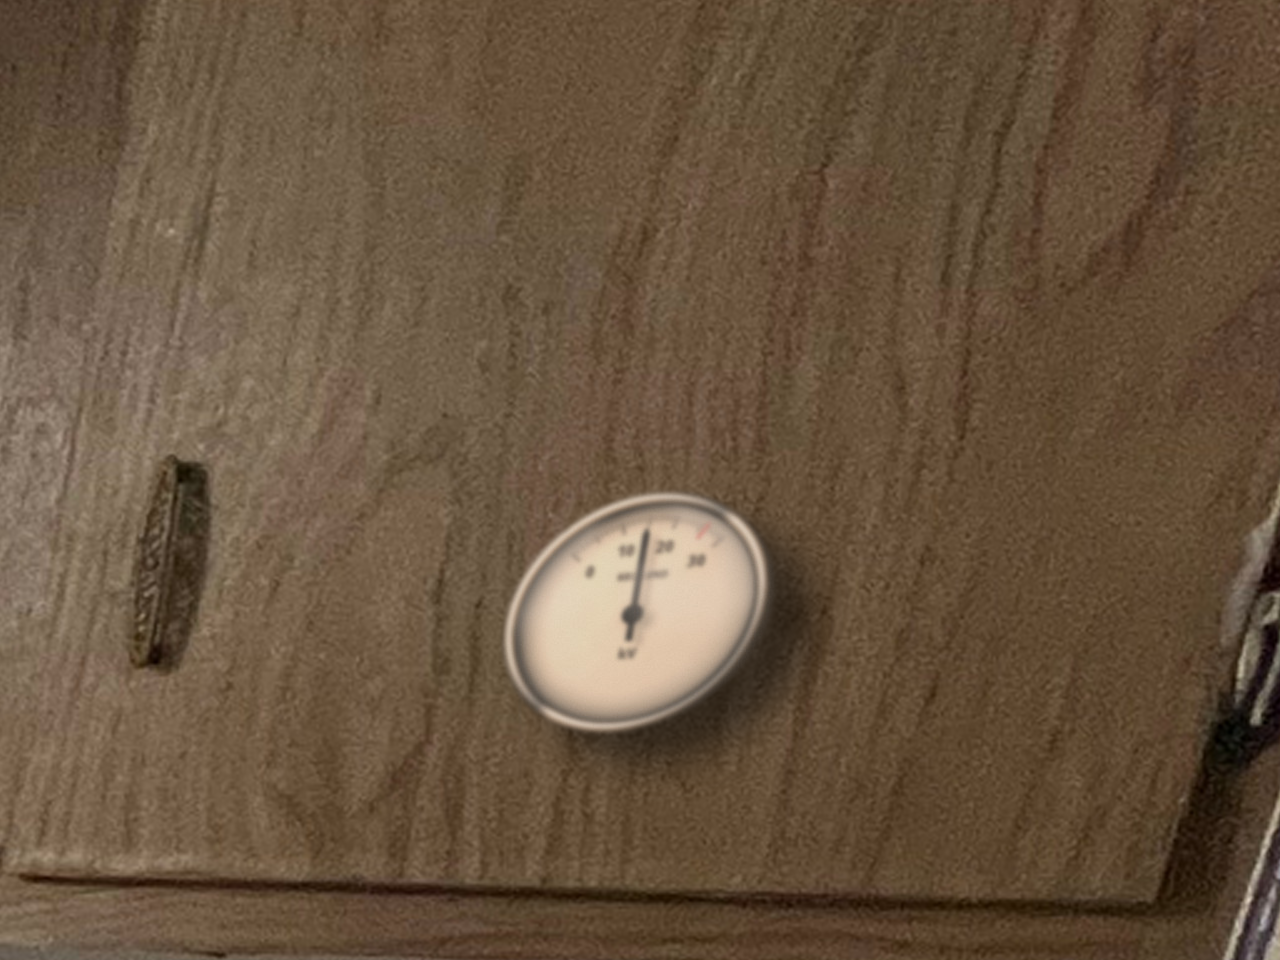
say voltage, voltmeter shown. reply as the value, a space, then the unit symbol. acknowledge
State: 15 kV
